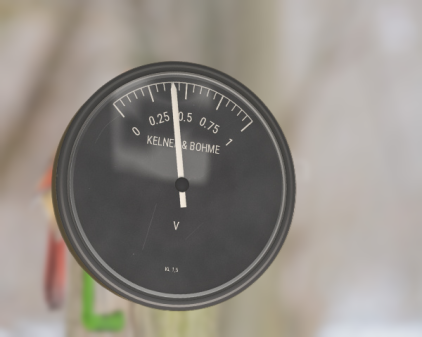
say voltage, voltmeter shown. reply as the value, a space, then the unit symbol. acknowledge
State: 0.4 V
